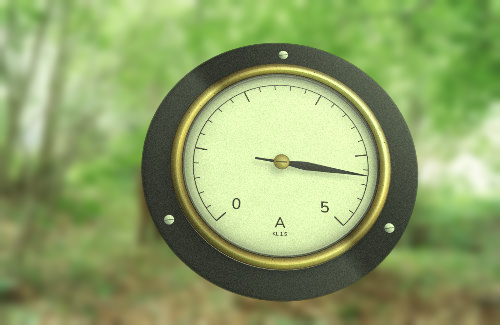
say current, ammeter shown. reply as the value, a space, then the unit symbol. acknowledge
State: 4.3 A
